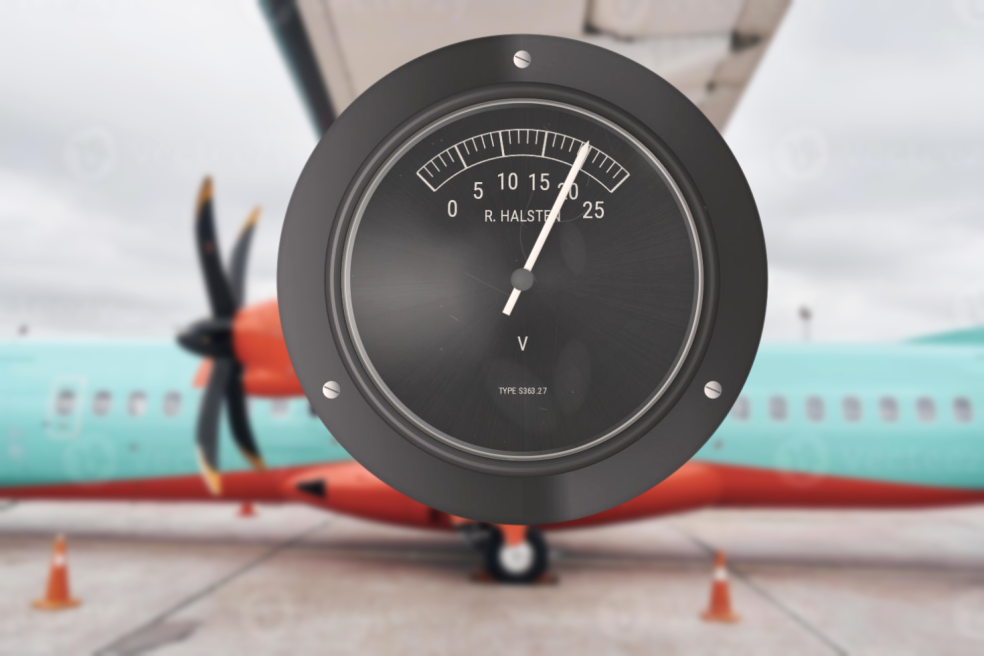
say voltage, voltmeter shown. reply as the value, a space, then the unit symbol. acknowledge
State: 19.5 V
